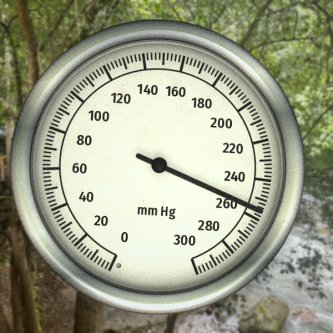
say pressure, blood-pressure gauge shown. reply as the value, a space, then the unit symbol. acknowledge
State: 256 mmHg
